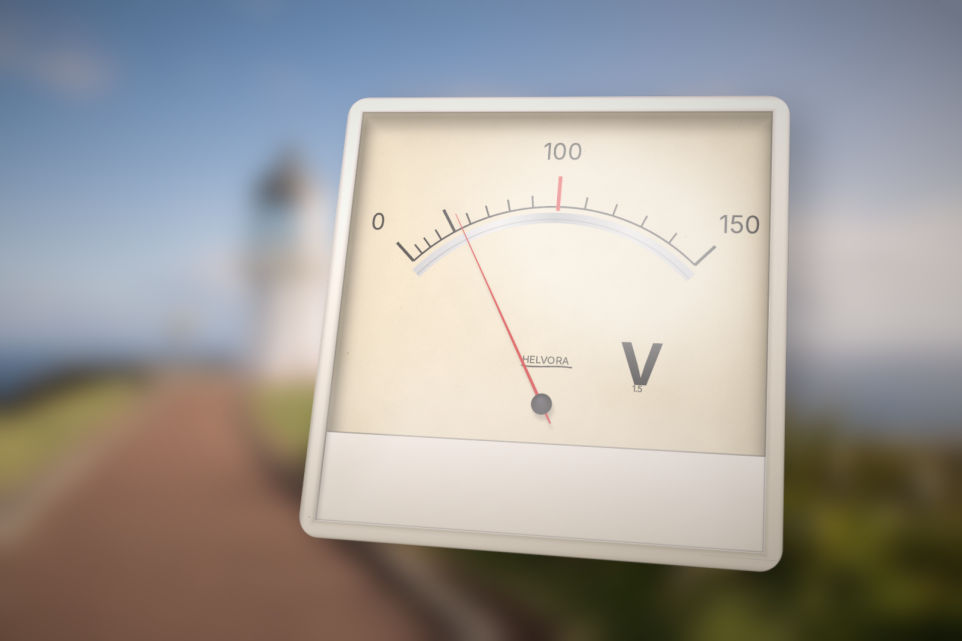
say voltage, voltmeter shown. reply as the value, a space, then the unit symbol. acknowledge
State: 55 V
